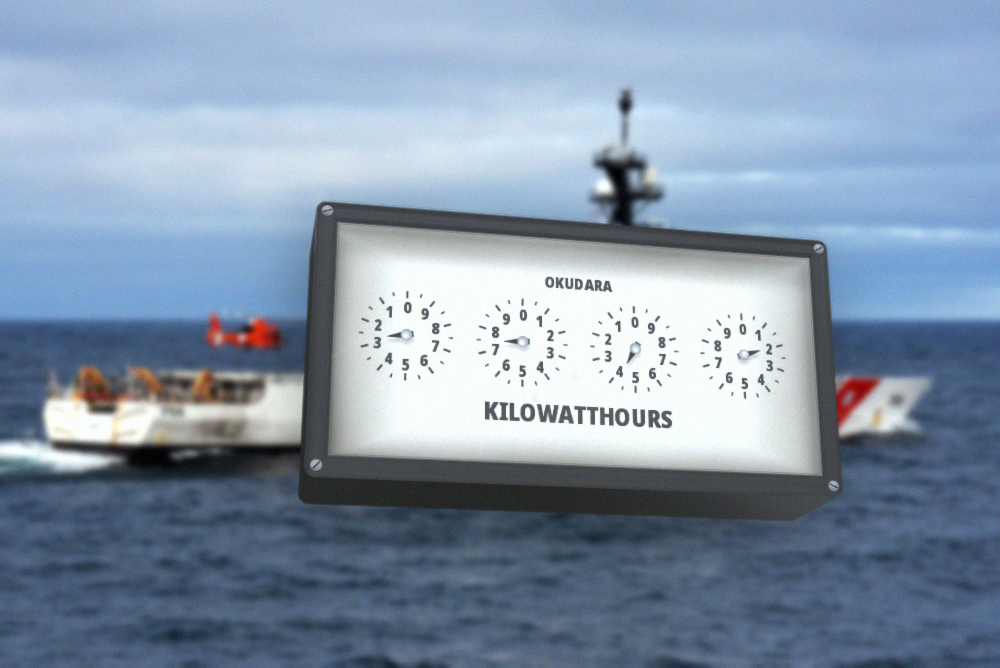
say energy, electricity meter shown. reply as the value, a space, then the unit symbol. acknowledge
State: 2742 kWh
